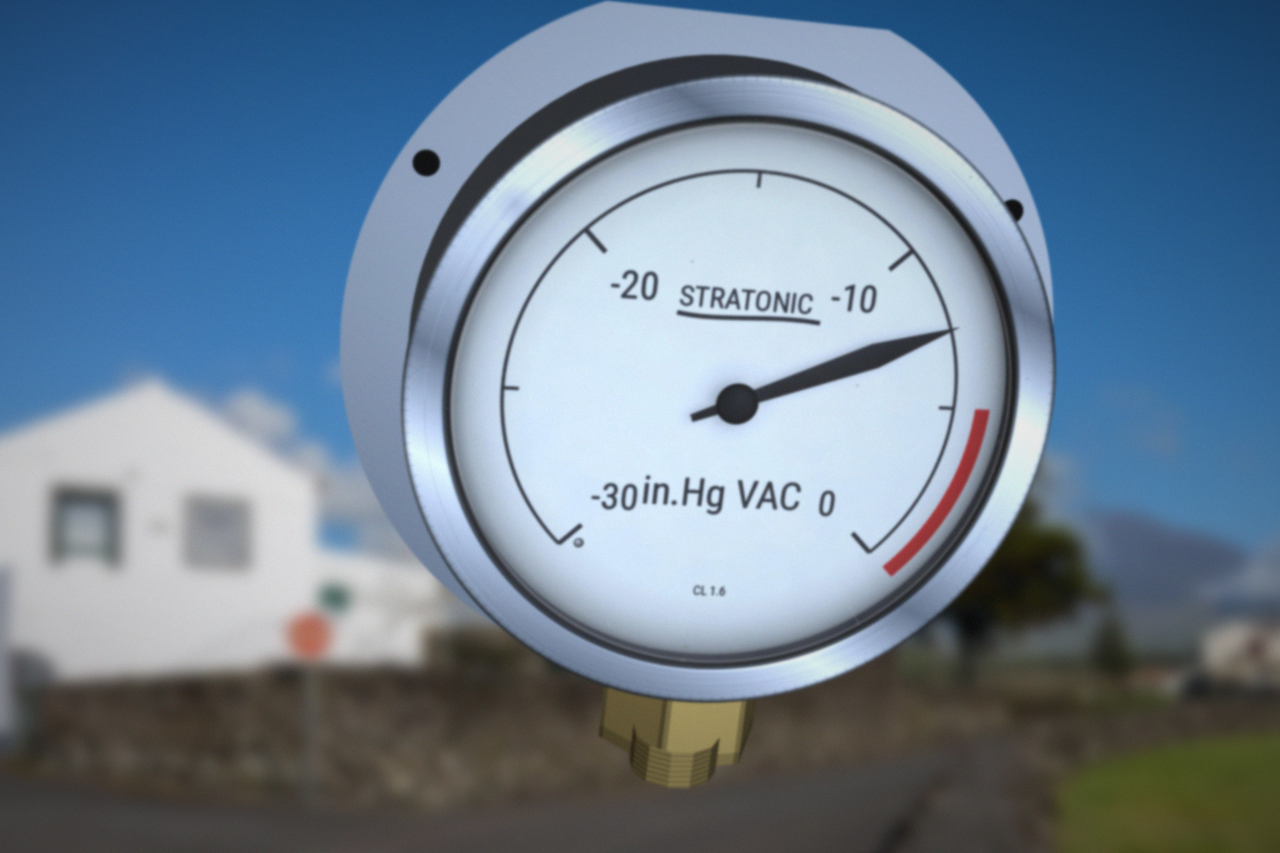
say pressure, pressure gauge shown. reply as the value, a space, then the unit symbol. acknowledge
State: -7.5 inHg
